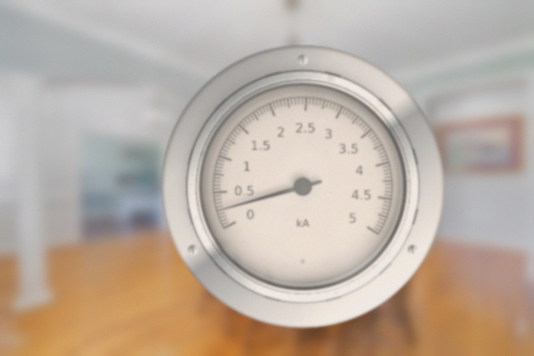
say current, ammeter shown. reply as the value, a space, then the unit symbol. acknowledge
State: 0.25 kA
